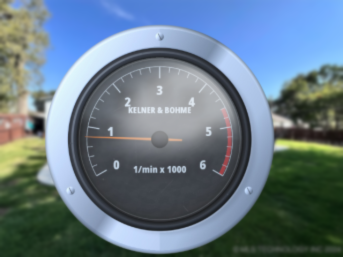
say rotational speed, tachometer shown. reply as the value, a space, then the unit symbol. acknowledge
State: 800 rpm
